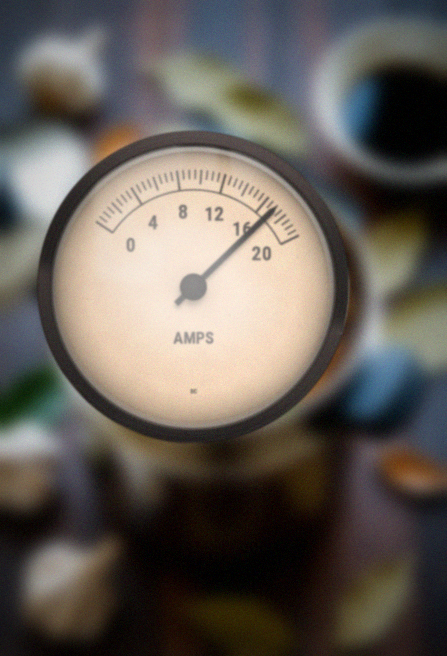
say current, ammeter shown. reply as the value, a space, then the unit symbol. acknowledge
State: 17 A
